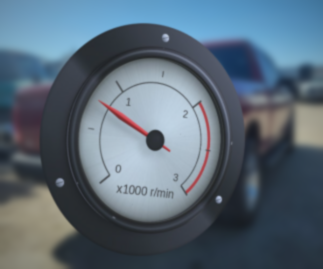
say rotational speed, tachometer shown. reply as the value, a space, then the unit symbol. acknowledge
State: 750 rpm
